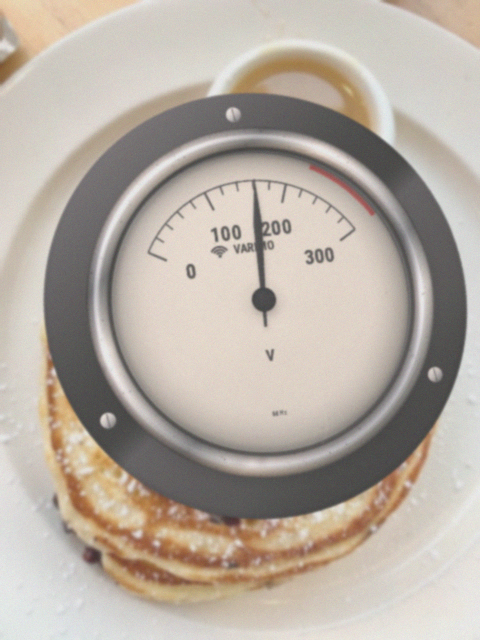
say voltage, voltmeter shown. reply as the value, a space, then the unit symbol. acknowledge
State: 160 V
